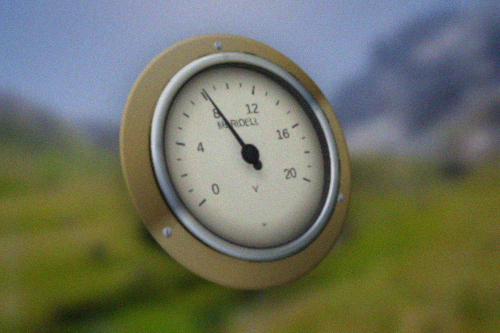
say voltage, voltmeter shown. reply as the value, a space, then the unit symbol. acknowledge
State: 8 V
